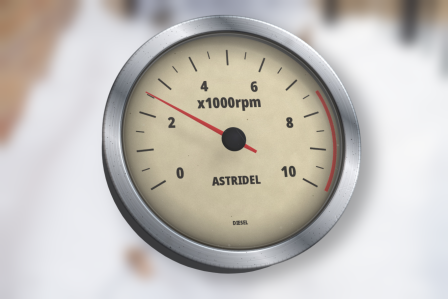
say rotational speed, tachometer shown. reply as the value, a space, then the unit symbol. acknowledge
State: 2500 rpm
